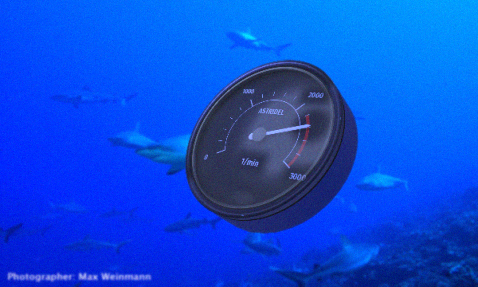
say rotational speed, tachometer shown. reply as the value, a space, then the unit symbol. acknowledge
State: 2400 rpm
